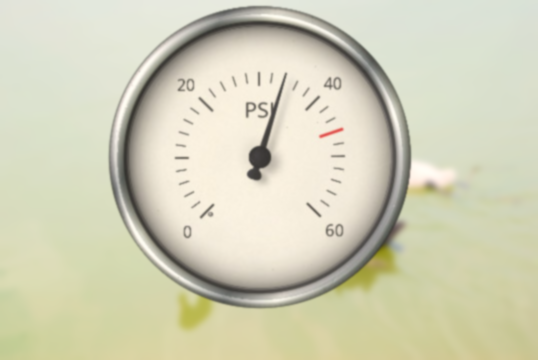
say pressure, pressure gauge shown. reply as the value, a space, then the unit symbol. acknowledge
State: 34 psi
